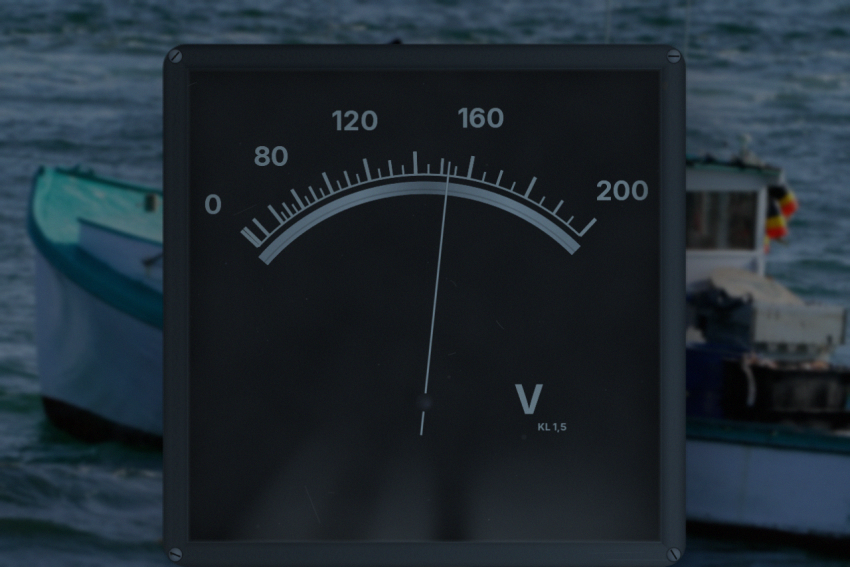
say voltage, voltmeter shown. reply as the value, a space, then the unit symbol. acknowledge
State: 152.5 V
